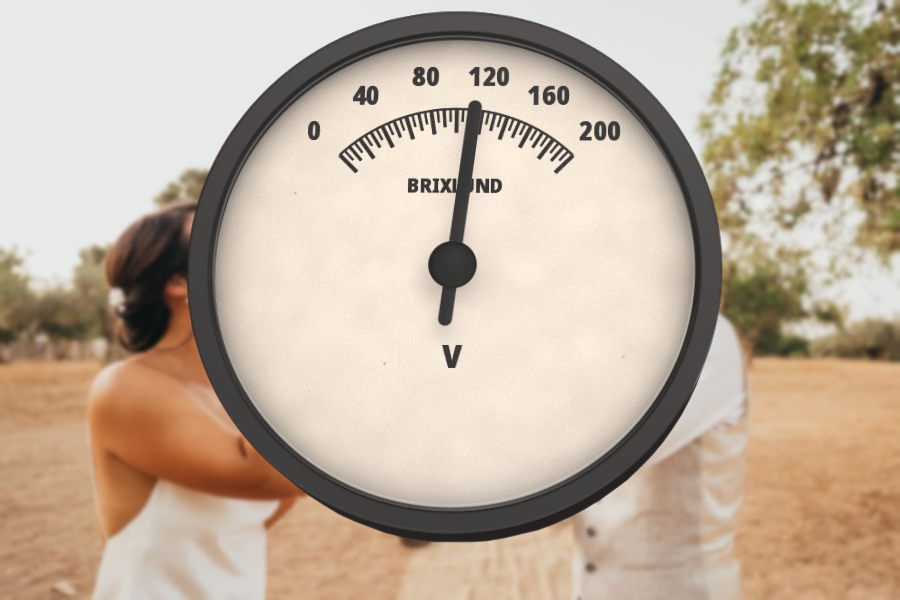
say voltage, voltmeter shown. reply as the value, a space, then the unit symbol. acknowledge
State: 115 V
